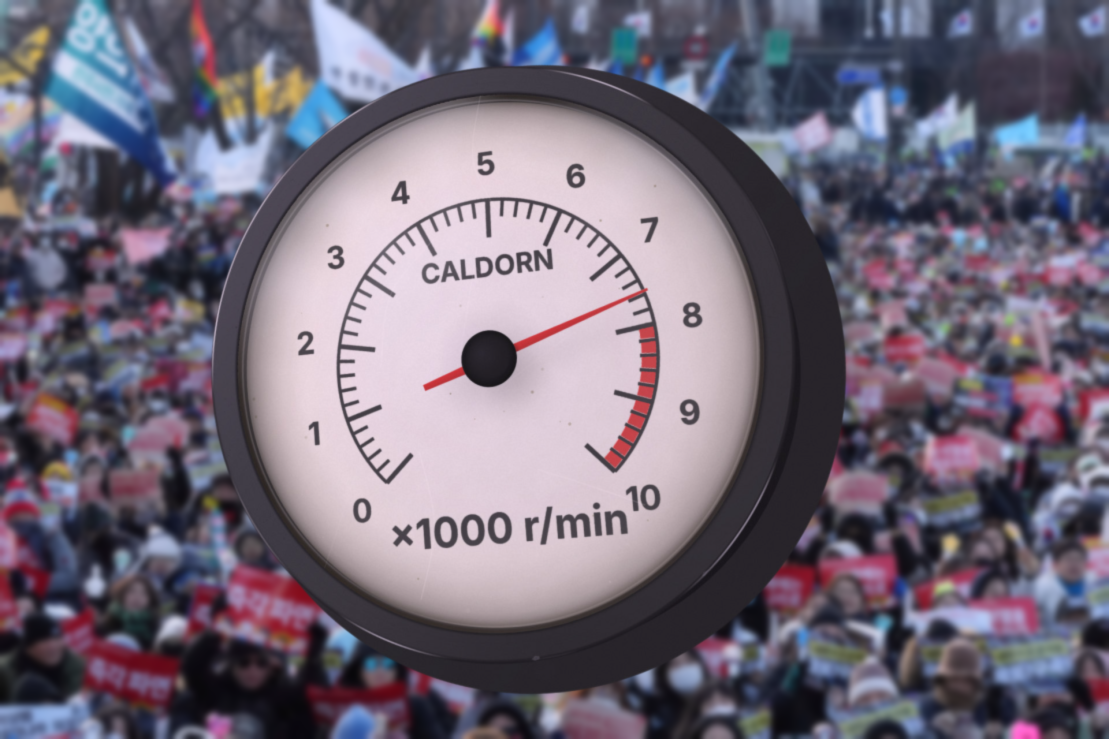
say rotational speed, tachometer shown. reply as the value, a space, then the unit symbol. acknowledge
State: 7600 rpm
